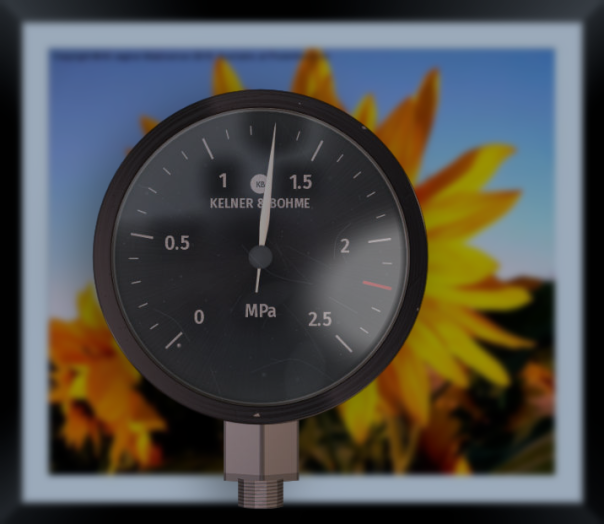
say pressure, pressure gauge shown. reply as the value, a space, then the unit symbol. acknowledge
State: 1.3 MPa
